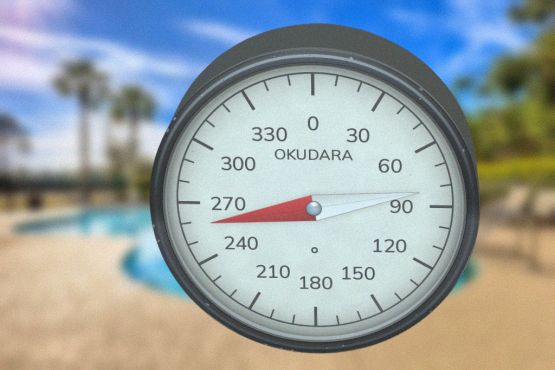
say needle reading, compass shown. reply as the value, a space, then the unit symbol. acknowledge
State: 260 °
